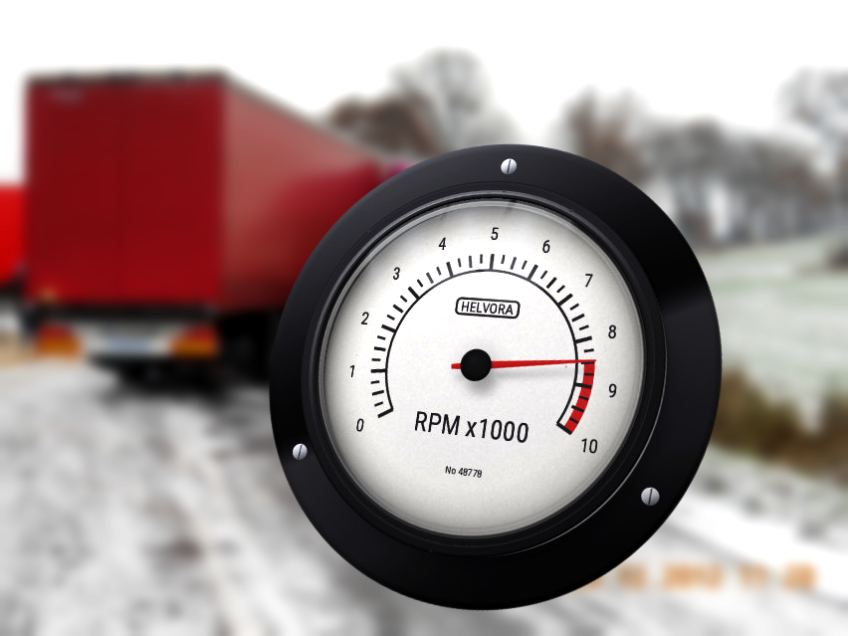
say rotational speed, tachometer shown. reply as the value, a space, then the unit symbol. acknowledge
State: 8500 rpm
